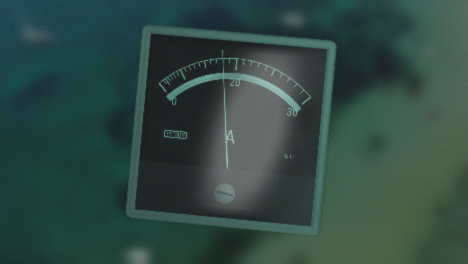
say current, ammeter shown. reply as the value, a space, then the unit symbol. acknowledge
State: 18 A
